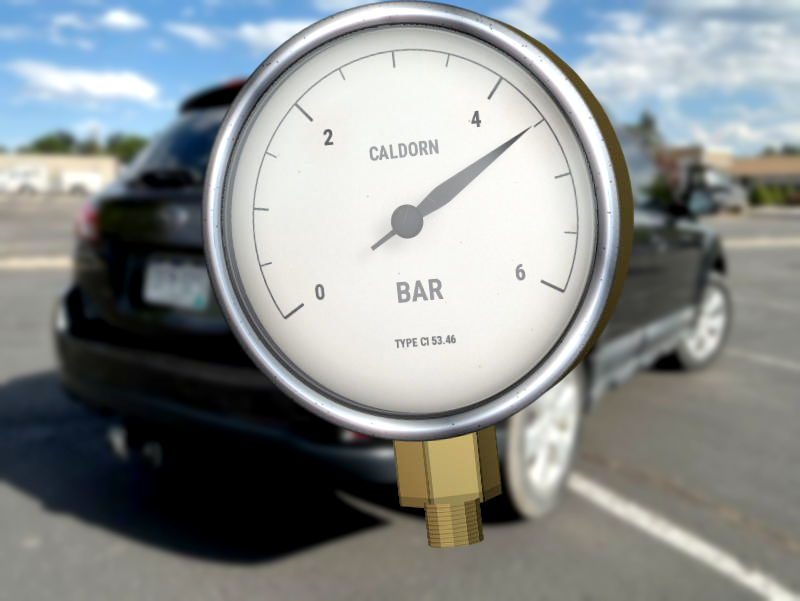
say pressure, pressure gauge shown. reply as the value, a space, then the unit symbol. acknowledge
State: 4.5 bar
